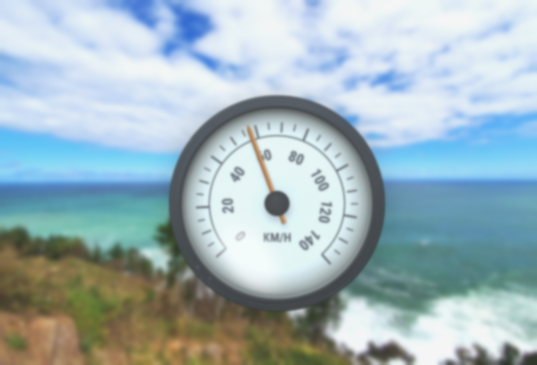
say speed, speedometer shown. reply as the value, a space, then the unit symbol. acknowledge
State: 57.5 km/h
